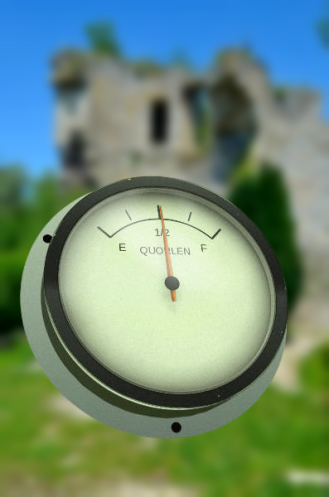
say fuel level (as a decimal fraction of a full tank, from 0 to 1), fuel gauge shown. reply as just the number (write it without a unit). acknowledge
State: 0.5
